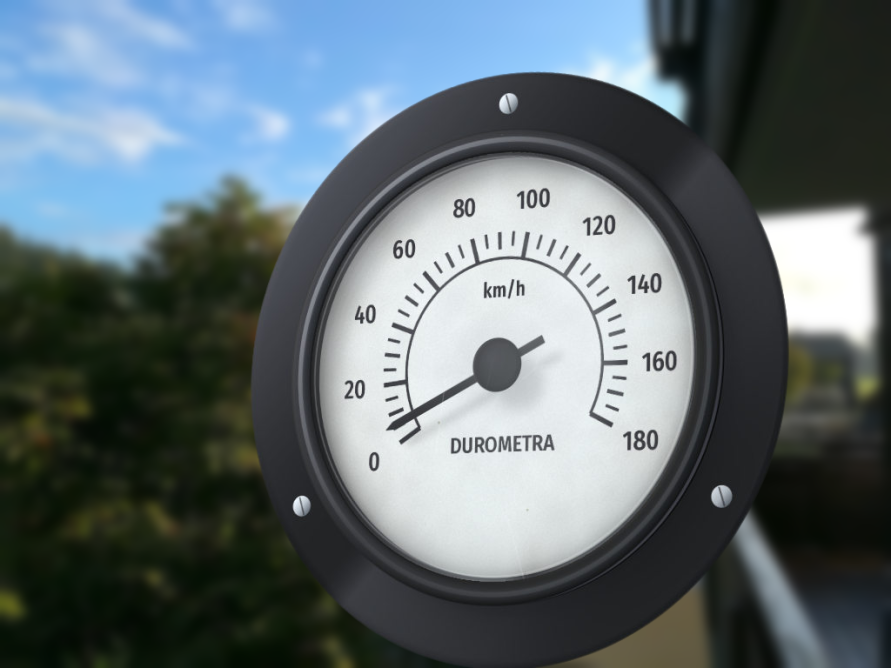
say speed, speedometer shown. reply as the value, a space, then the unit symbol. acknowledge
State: 5 km/h
